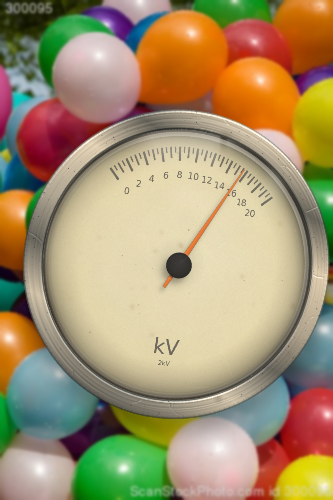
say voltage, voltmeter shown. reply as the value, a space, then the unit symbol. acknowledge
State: 15.5 kV
